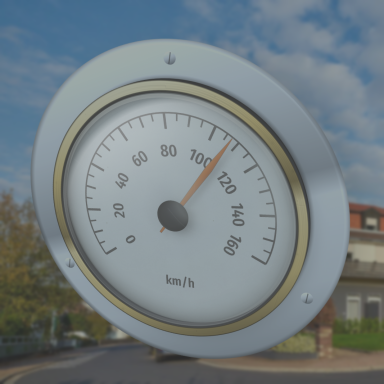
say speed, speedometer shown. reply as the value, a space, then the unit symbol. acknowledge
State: 107.5 km/h
